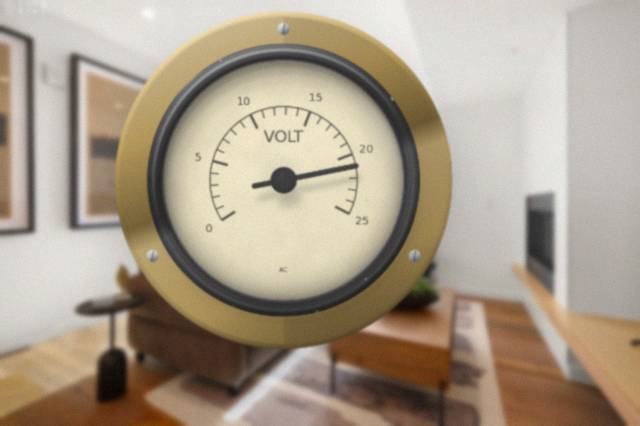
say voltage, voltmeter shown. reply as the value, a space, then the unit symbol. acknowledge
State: 21 V
